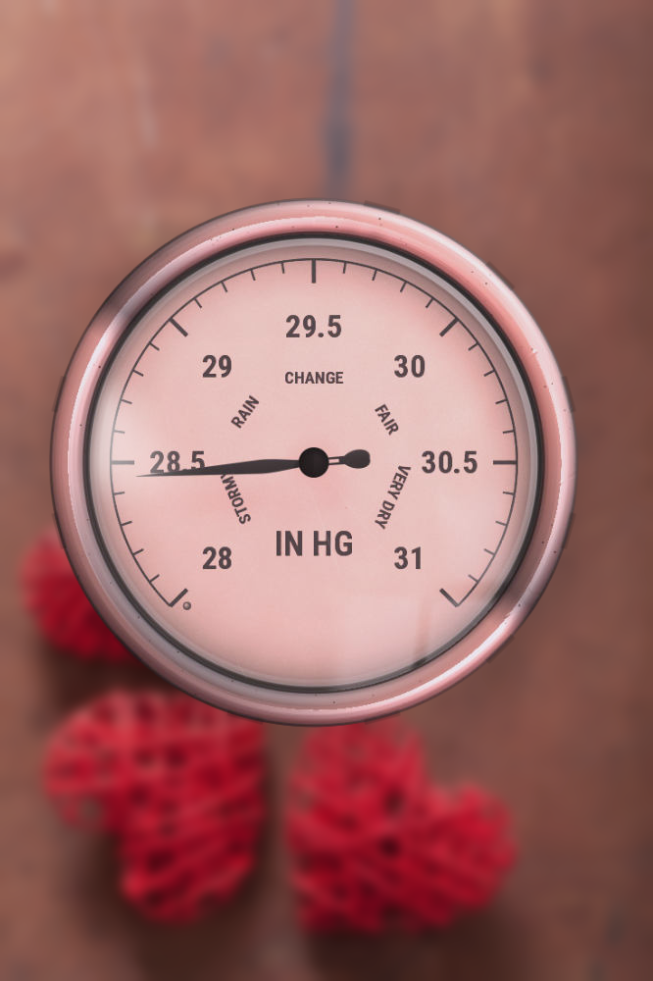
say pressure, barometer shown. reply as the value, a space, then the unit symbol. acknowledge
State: 28.45 inHg
